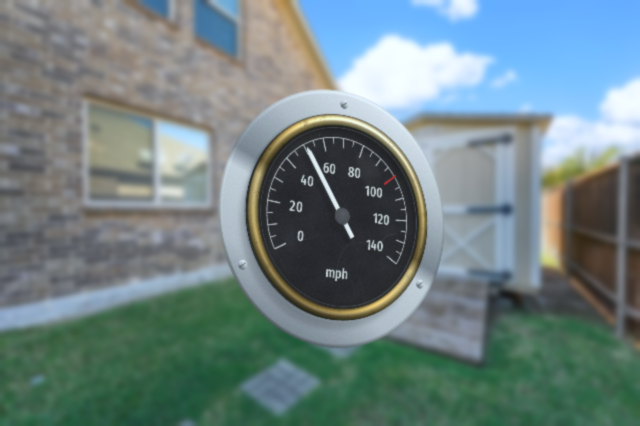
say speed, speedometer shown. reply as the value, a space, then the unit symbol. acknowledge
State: 50 mph
